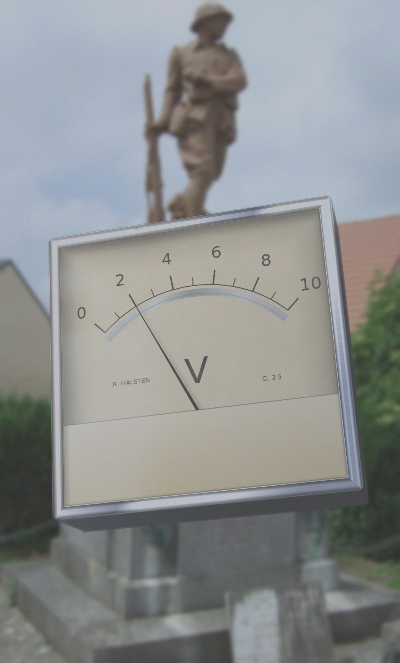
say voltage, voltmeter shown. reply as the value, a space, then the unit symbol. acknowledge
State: 2 V
